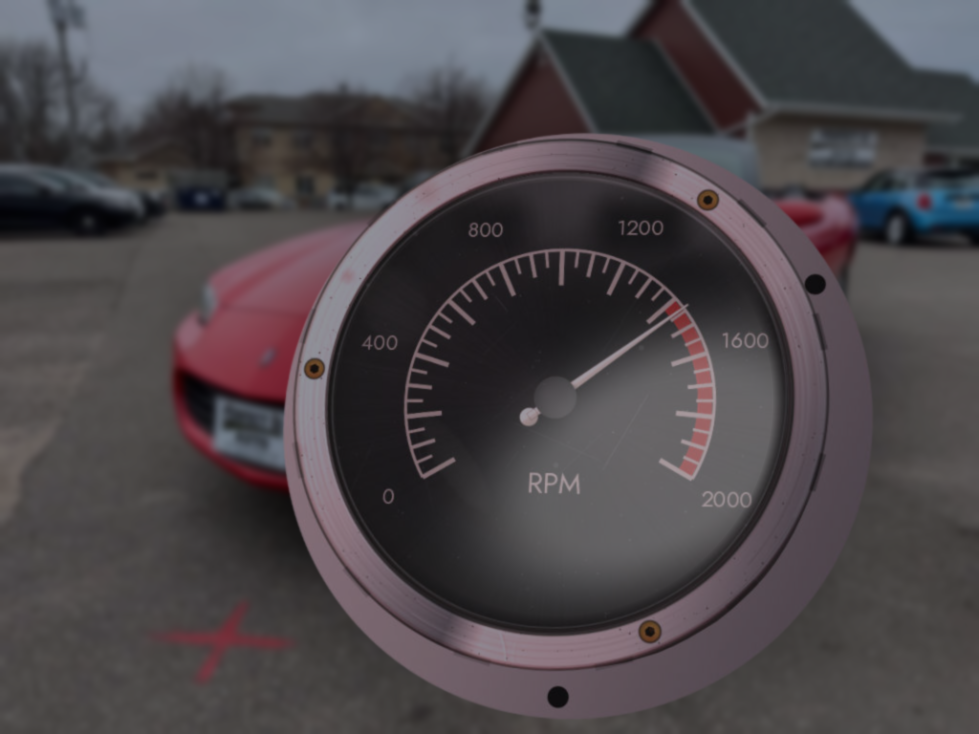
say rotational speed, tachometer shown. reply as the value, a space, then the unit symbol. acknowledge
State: 1450 rpm
